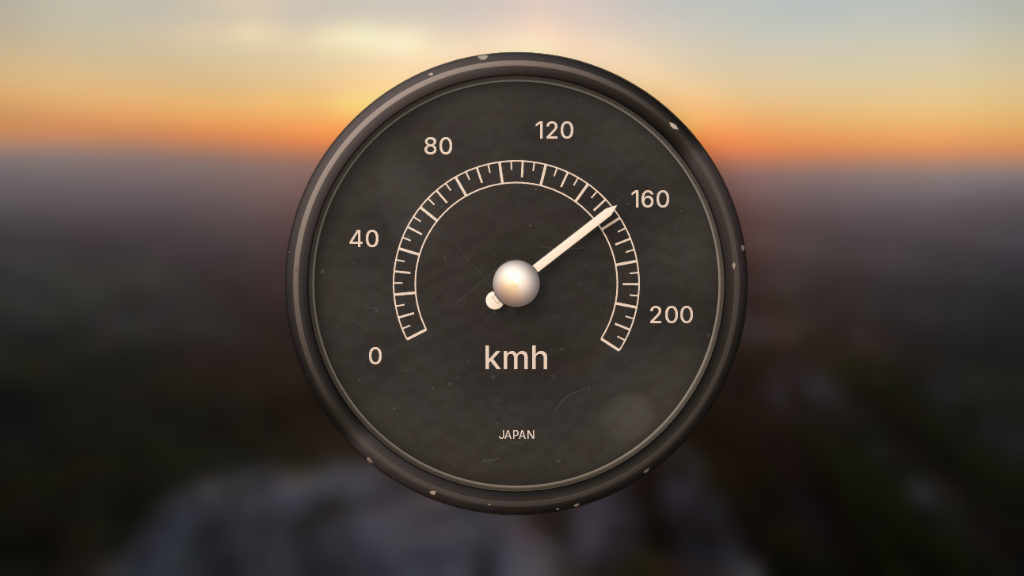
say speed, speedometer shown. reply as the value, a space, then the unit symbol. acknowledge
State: 155 km/h
